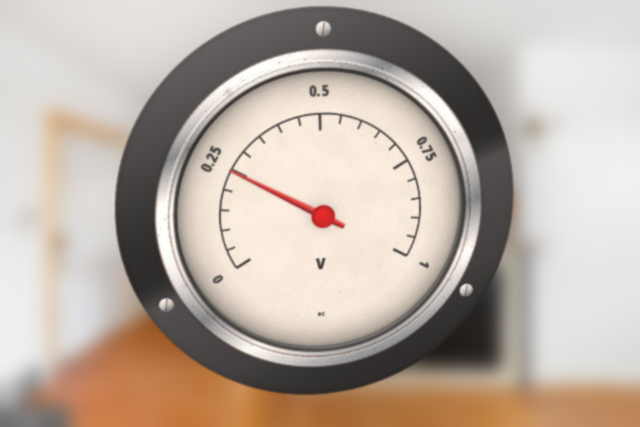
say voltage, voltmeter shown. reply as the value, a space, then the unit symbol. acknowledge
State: 0.25 V
